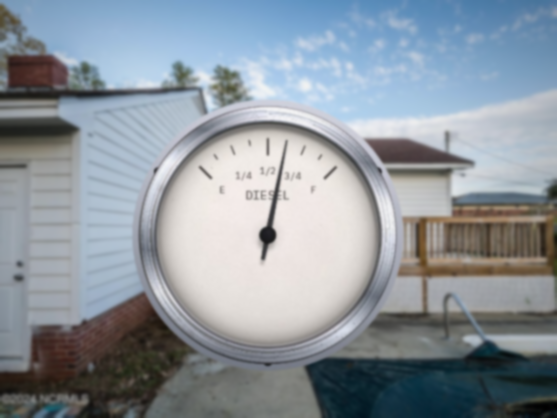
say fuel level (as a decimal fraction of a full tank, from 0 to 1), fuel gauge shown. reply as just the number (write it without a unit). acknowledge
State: 0.625
